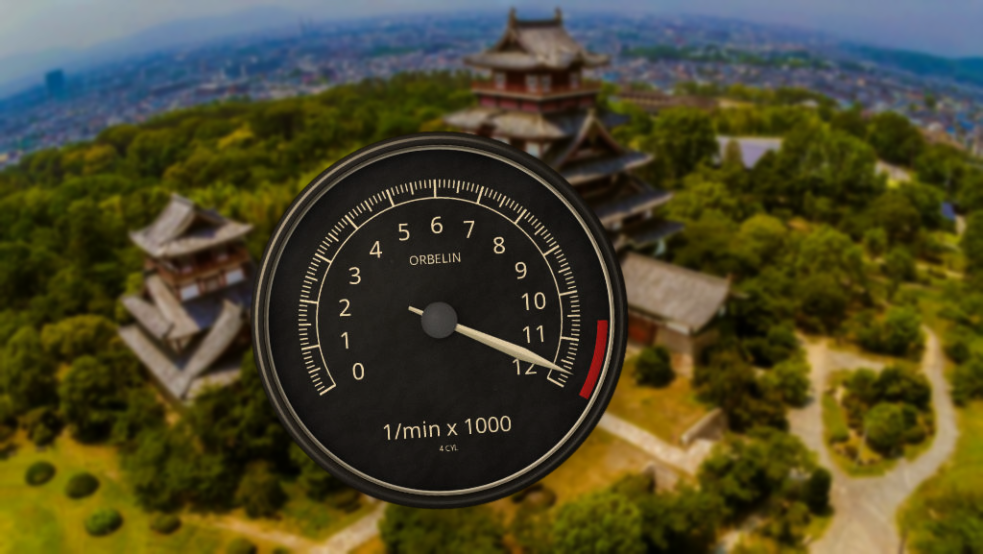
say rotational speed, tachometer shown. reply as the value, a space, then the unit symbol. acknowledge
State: 11700 rpm
